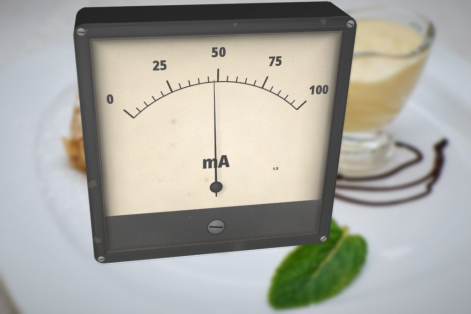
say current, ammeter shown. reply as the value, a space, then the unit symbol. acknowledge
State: 47.5 mA
